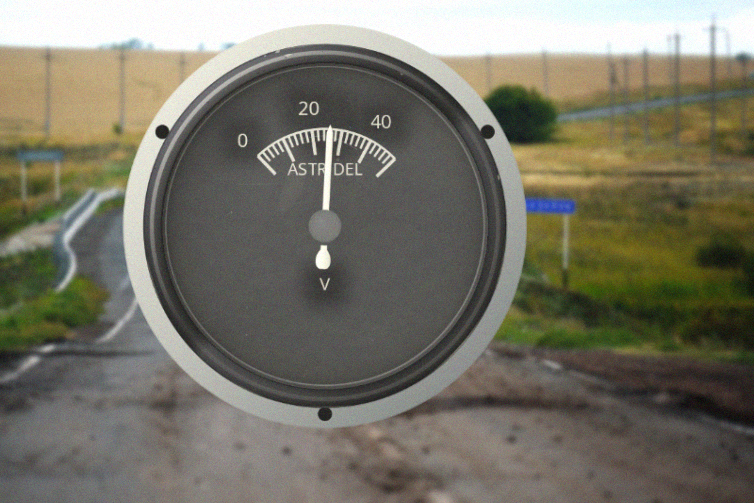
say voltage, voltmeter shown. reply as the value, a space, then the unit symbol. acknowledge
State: 26 V
